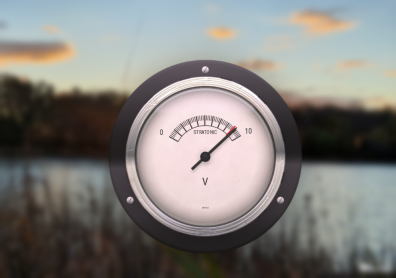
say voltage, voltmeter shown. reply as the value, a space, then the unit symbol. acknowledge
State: 9 V
